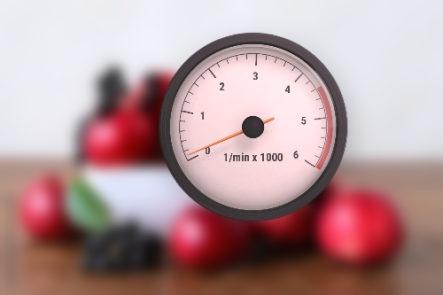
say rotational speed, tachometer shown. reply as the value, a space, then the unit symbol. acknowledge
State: 100 rpm
